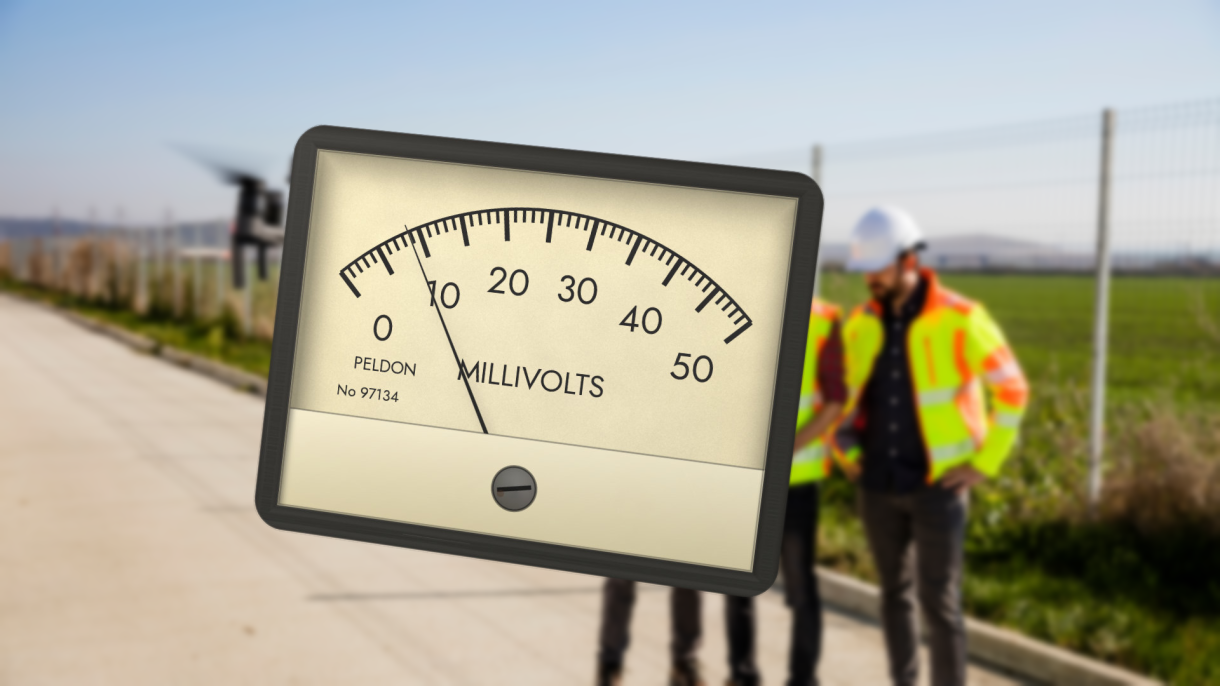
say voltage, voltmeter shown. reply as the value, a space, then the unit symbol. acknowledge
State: 9 mV
